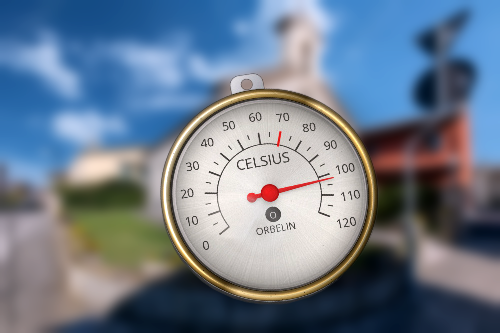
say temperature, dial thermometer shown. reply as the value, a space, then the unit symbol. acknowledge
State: 102.5 °C
